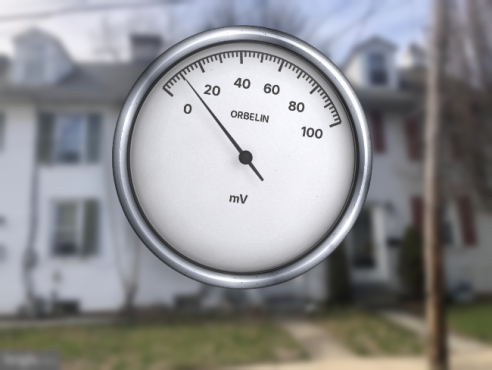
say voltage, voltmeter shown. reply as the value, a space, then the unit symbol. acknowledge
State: 10 mV
